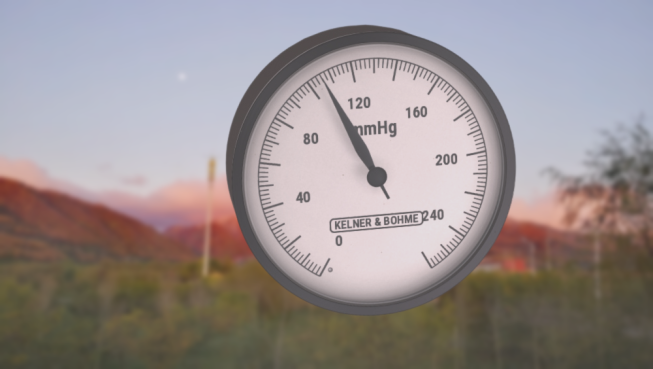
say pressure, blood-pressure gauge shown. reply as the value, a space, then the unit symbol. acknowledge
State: 106 mmHg
